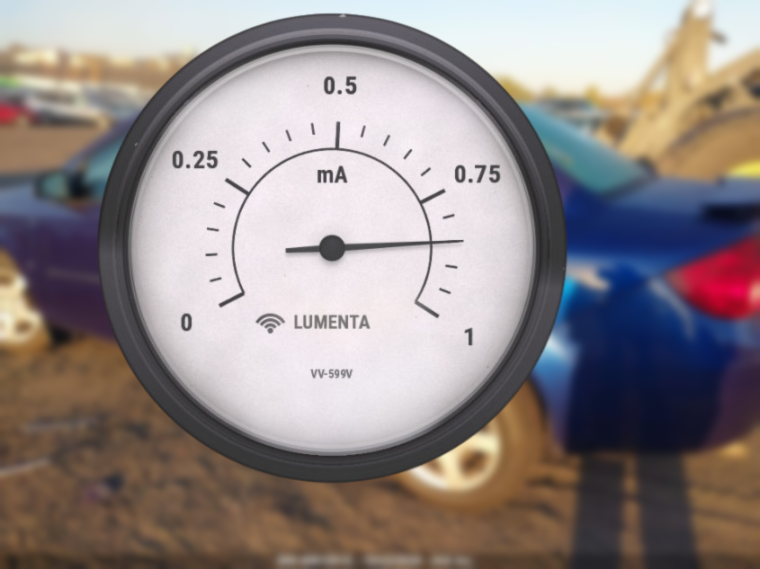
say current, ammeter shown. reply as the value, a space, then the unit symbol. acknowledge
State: 0.85 mA
